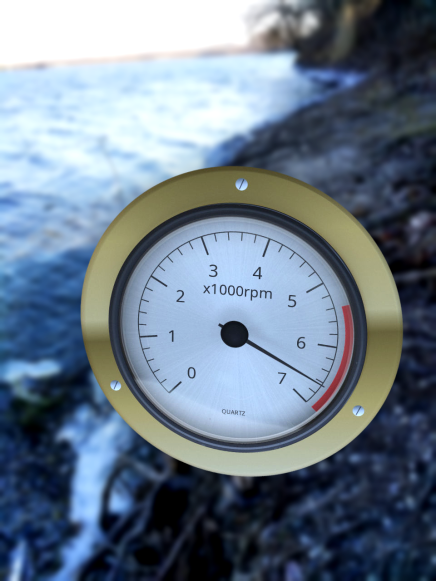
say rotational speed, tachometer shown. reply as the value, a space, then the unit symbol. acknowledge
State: 6600 rpm
